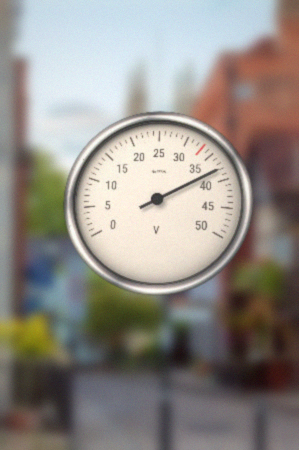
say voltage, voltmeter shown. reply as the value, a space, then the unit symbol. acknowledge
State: 38 V
